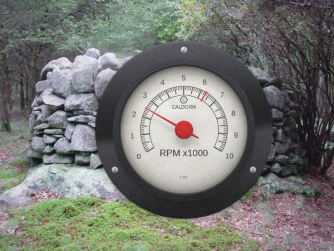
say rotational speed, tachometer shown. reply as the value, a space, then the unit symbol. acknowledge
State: 2500 rpm
